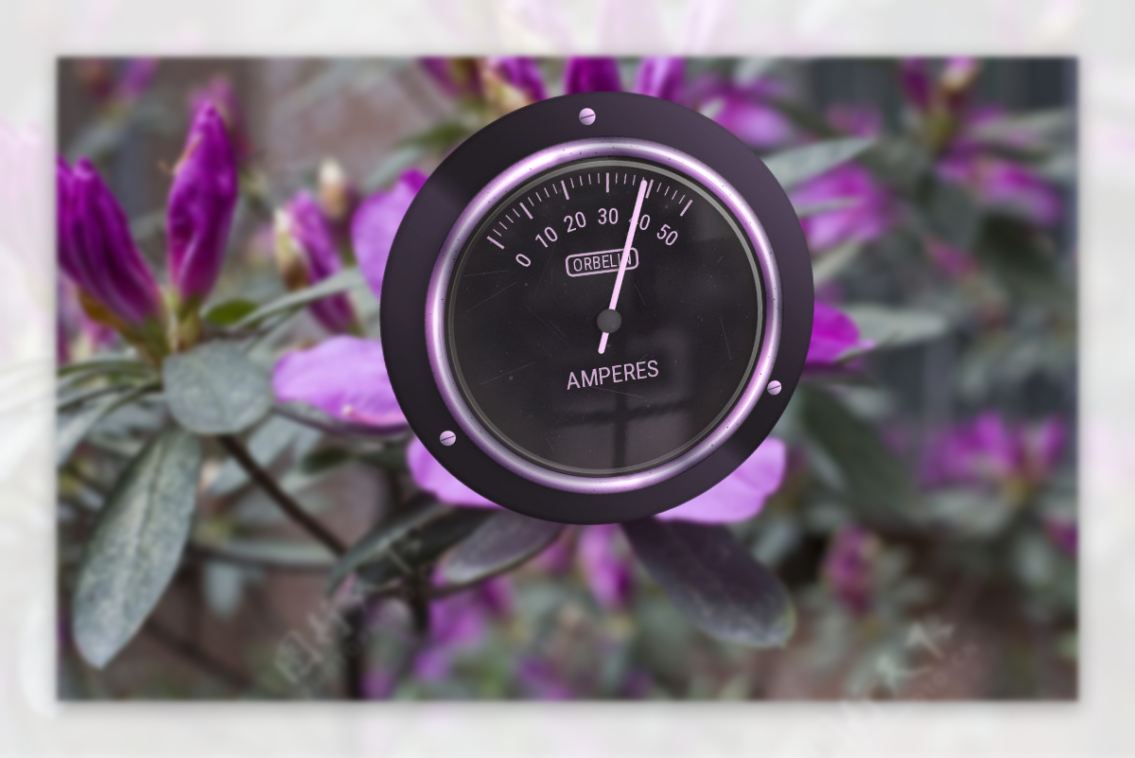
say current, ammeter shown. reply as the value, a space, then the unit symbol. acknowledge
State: 38 A
